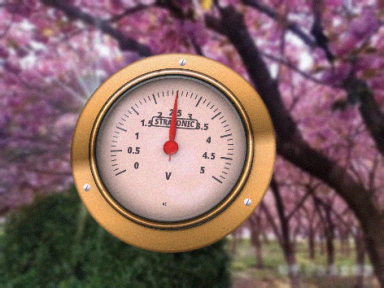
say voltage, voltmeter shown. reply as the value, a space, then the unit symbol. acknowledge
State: 2.5 V
